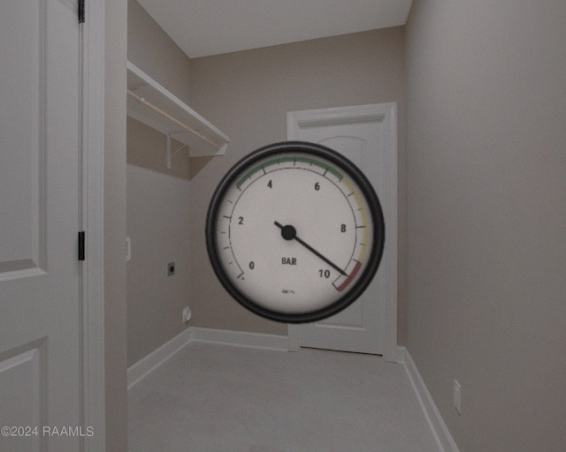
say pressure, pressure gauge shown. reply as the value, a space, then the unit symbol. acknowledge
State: 9.5 bar
